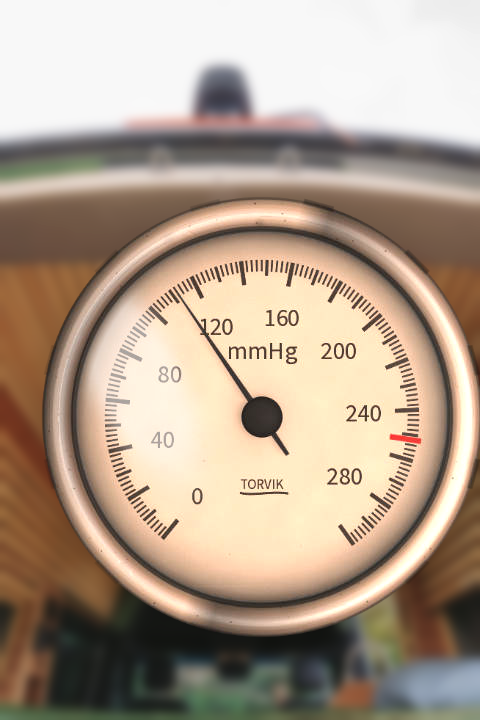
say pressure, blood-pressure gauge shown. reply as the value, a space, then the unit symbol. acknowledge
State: 112 mmHg
